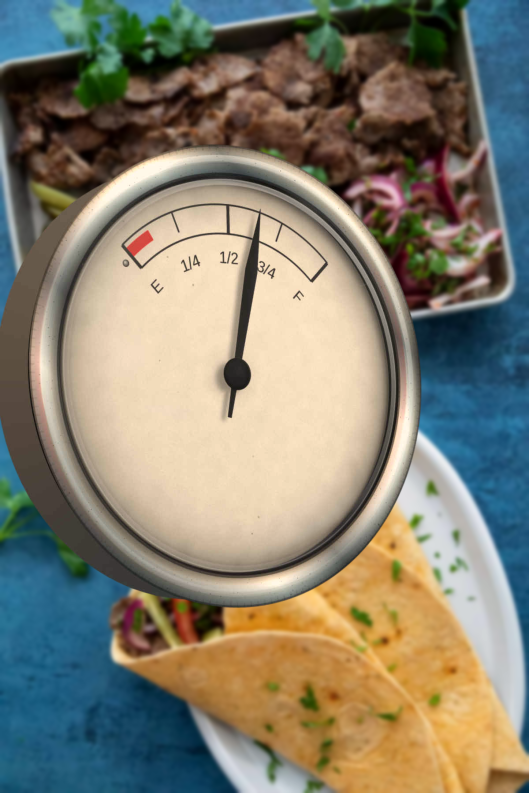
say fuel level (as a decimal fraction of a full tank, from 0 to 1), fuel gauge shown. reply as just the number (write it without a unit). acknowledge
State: 0.625
